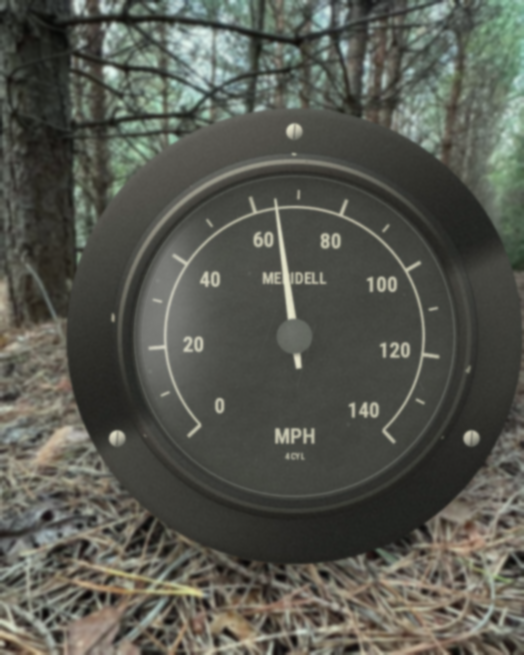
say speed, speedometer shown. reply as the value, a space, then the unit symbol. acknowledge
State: 65 mph
